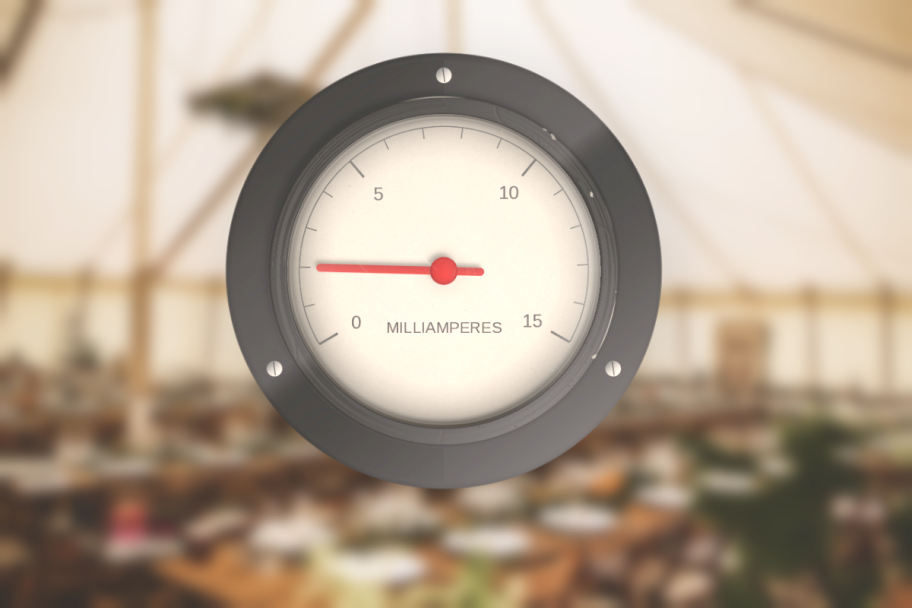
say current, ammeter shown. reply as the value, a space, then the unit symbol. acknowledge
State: 2 mA
